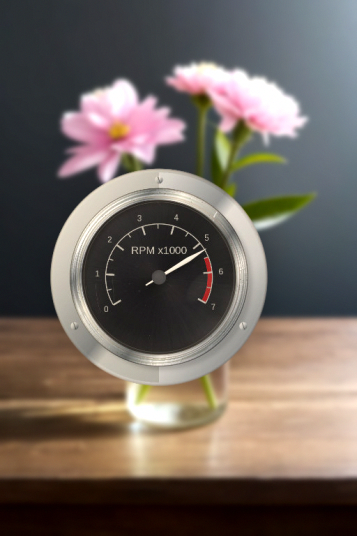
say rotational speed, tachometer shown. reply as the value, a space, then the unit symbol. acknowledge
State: 5250 rpm
